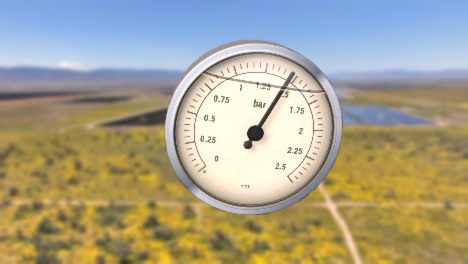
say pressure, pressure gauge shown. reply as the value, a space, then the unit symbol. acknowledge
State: 1.45 bar
